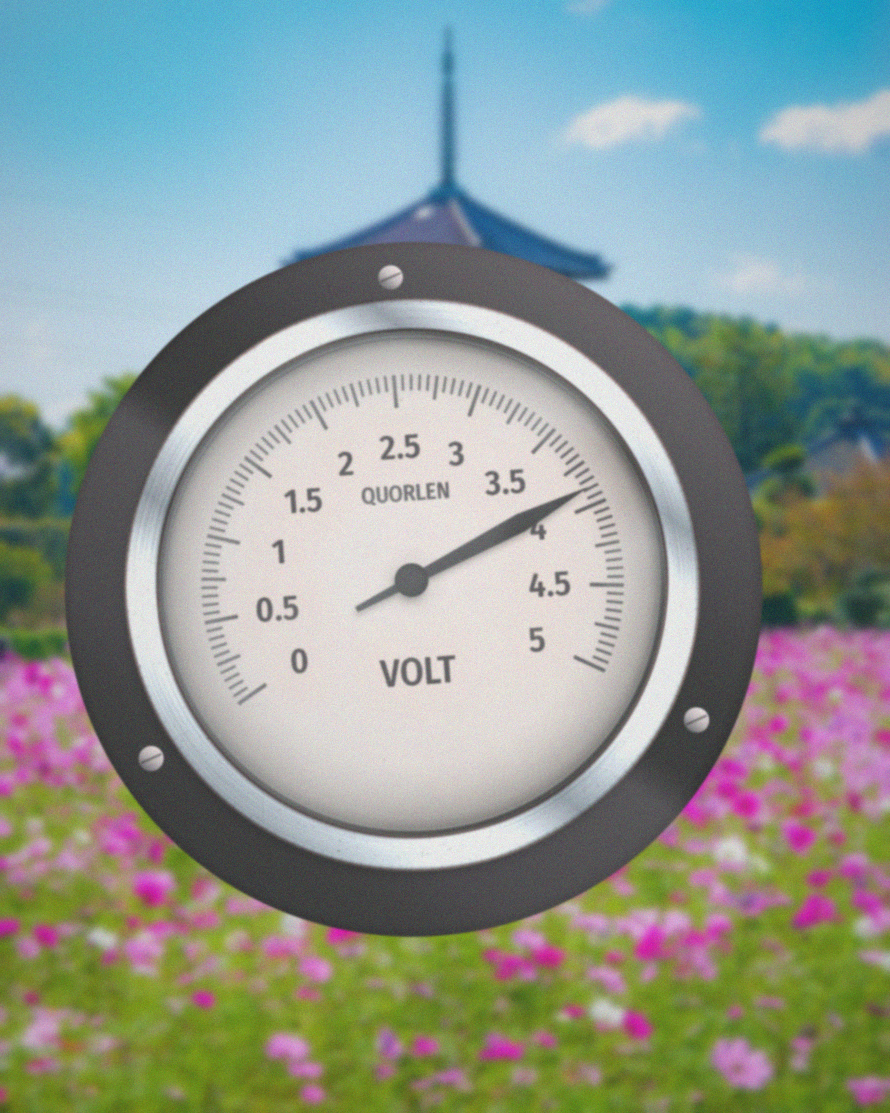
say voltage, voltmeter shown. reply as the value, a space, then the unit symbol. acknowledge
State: 3.9 V
